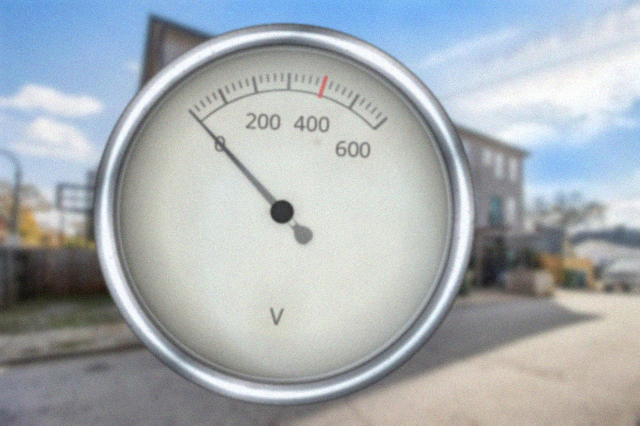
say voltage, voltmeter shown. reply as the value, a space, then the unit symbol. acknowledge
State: 0 V
